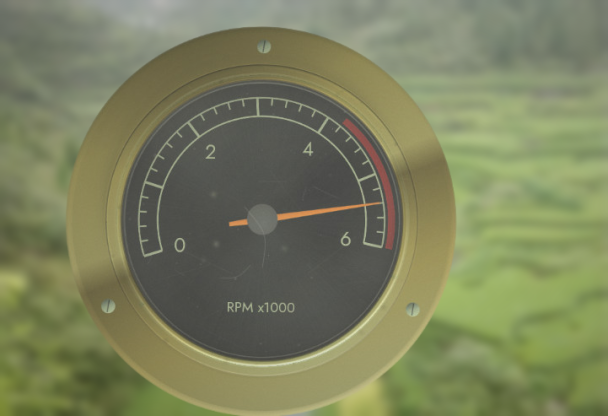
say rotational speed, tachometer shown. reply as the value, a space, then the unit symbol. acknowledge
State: 5400 rpm
